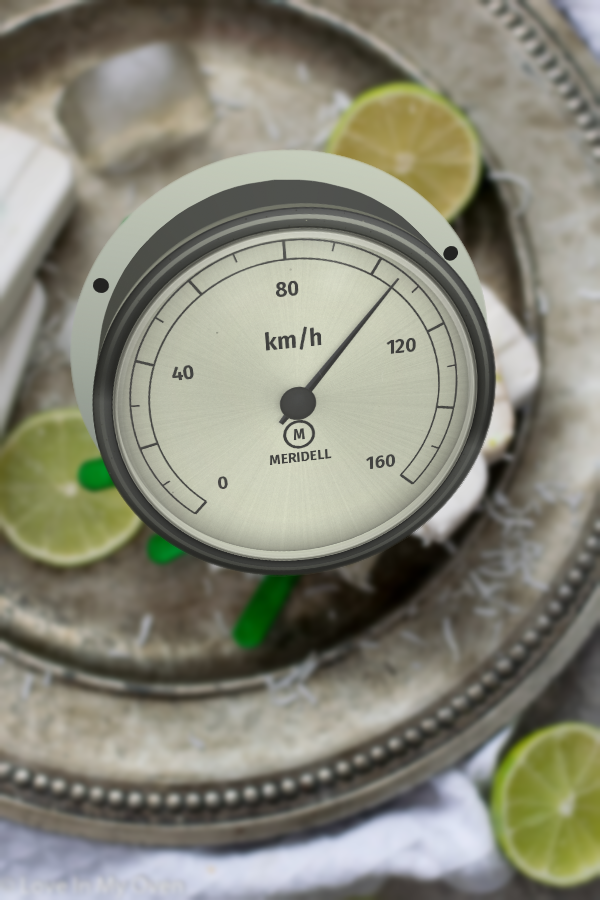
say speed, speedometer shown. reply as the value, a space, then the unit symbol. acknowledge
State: 105 km/h
